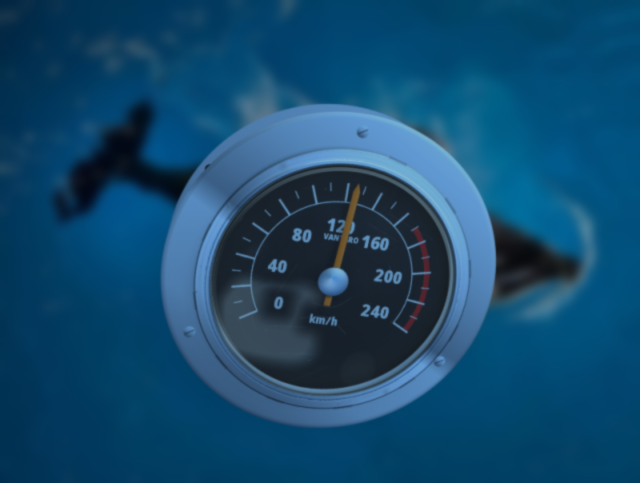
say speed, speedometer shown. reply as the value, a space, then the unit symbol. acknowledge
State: 125 km/h
